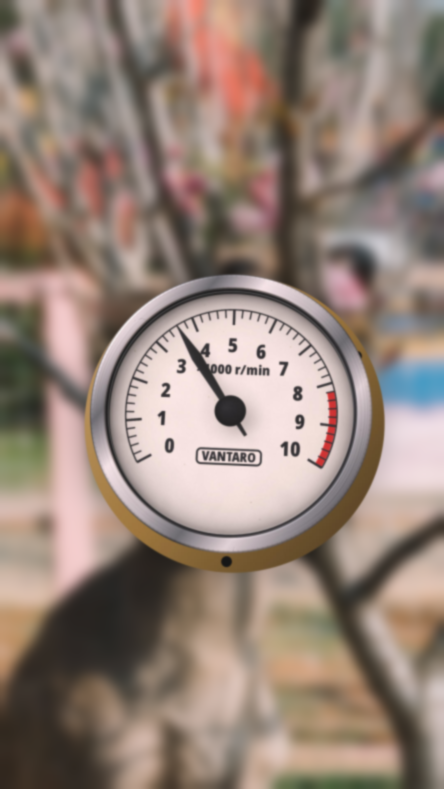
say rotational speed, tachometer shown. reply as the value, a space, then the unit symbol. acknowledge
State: 3600 rpm
